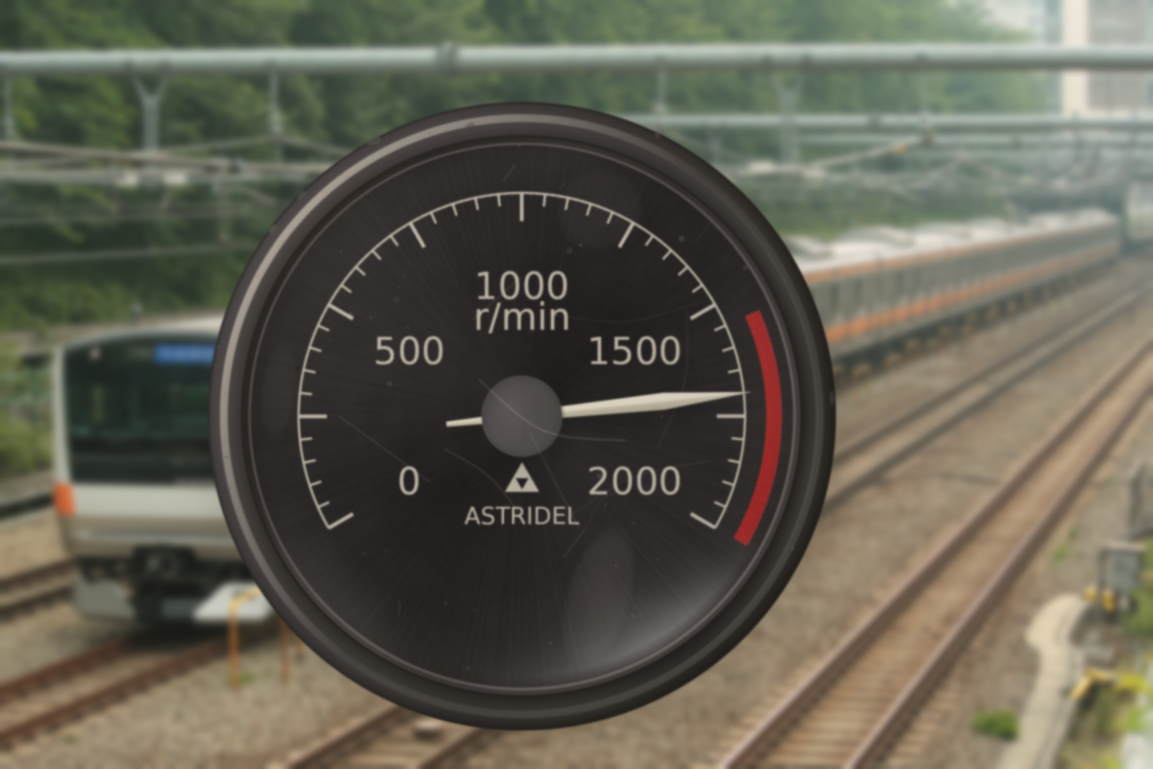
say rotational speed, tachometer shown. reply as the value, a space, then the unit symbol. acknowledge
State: 1700 rpm
